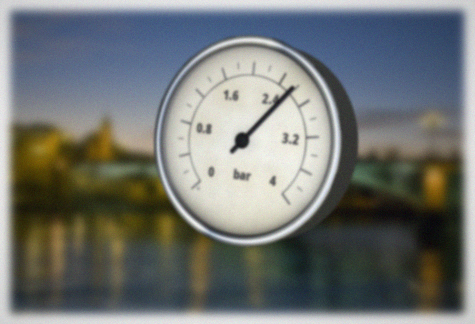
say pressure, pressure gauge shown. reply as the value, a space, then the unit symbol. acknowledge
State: 2.6 bar
